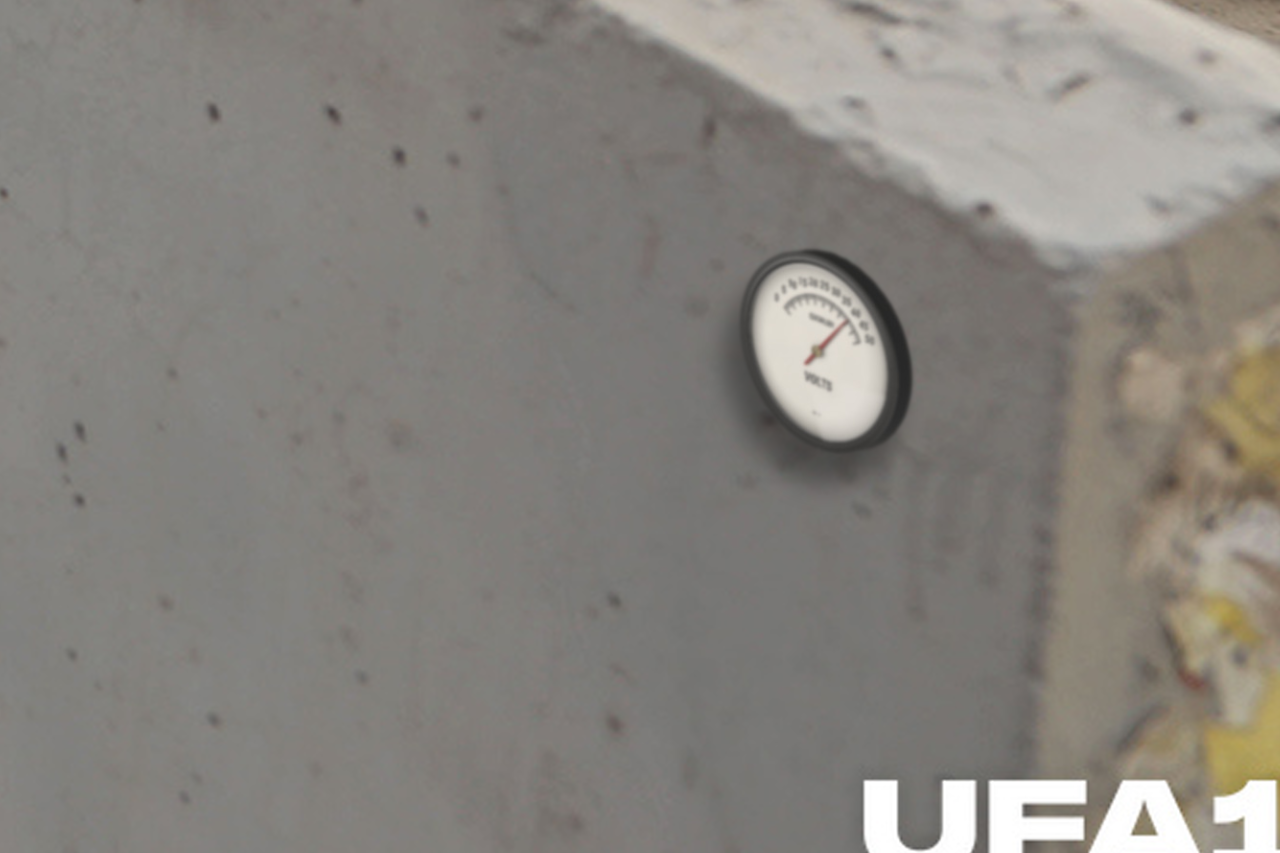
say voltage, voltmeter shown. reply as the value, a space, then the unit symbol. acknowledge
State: 40 V
